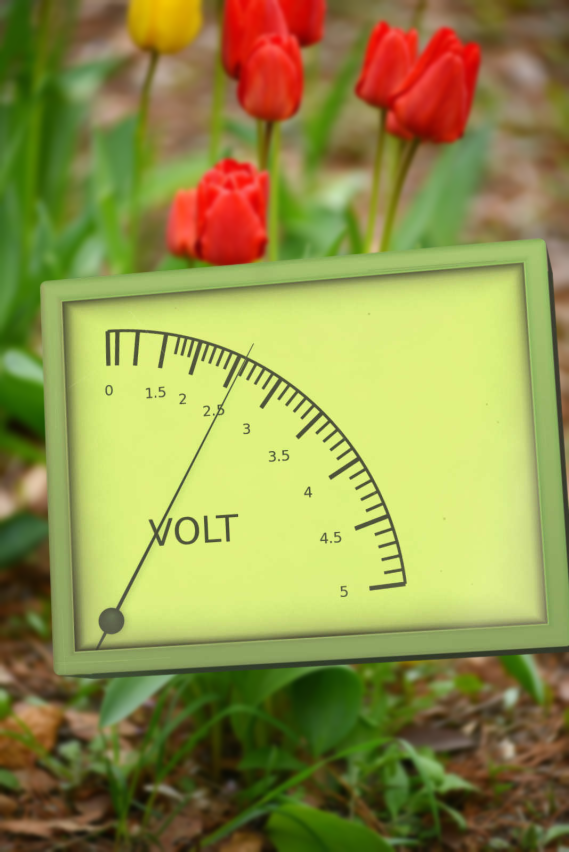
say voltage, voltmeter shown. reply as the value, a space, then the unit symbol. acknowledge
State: 2.6 V
